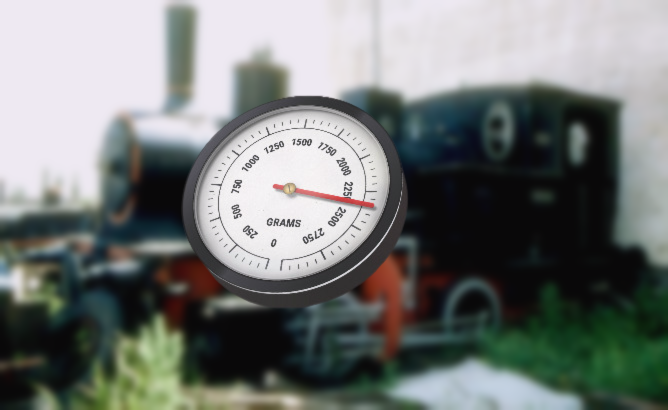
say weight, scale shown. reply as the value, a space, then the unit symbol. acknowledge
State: 2350 g
